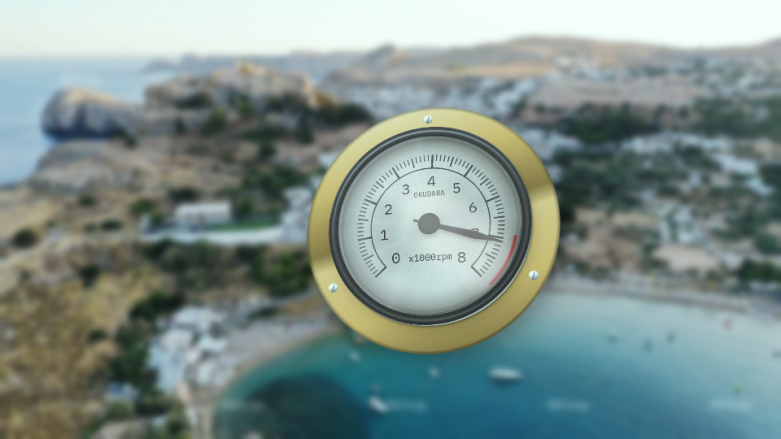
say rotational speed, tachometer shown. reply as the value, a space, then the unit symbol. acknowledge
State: 7100 rpm
